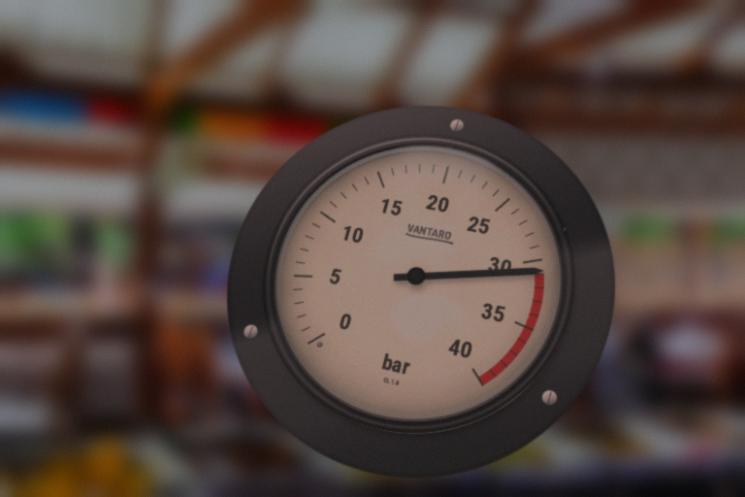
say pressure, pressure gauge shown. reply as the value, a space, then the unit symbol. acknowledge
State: 31 bar
